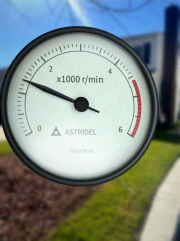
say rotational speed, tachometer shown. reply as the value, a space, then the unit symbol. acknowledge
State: 1300 rpm
